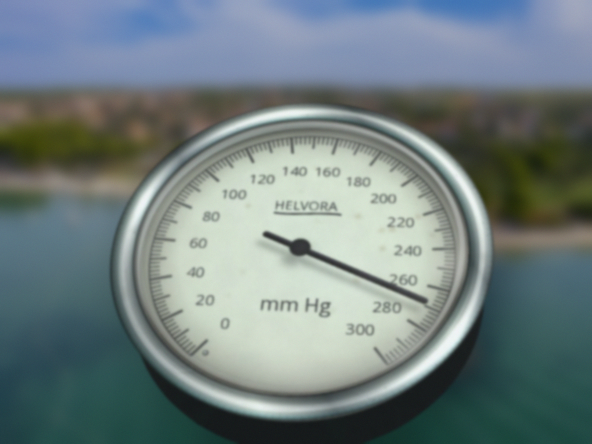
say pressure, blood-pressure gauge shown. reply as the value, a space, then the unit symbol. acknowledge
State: 270 mmHg
